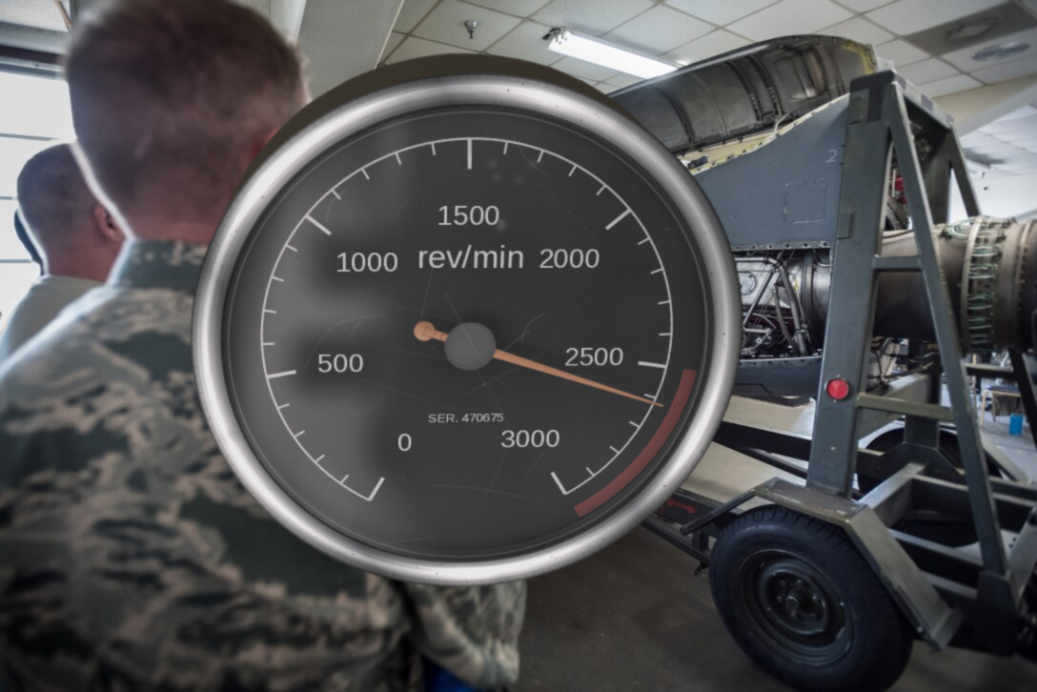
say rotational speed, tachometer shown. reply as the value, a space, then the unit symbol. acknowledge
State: 2600 rpm
